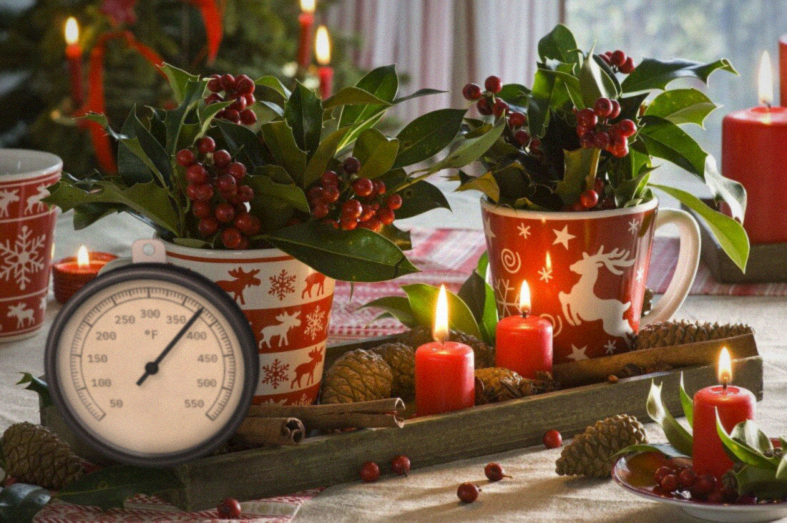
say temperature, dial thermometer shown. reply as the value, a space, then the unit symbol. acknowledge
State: 375 °F
